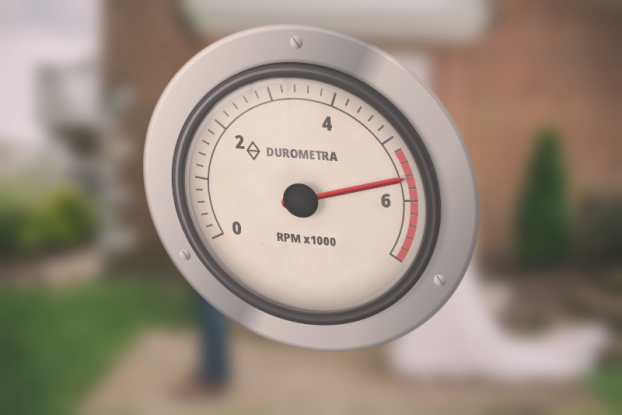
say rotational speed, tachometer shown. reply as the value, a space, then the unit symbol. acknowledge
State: 5600 rpm
